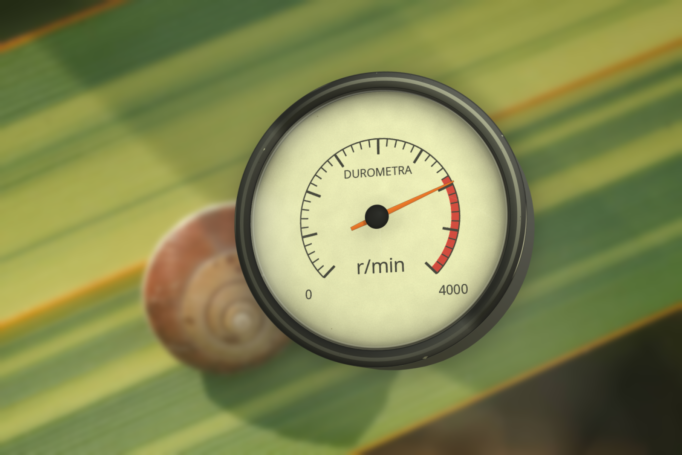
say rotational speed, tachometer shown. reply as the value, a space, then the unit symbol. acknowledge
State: 3000 rpm
